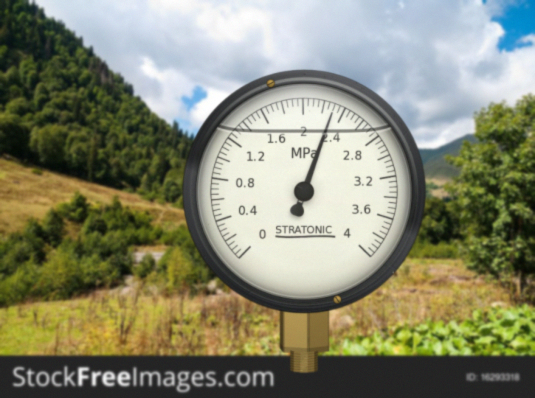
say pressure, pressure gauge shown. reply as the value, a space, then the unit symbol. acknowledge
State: 2.3 MPa
